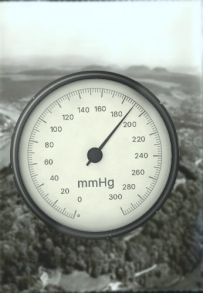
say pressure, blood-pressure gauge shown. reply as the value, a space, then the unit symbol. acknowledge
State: 190 mmHg
